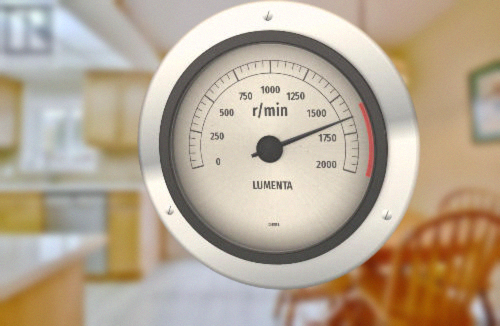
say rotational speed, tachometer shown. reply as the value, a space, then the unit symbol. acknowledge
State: 1650 rpm
